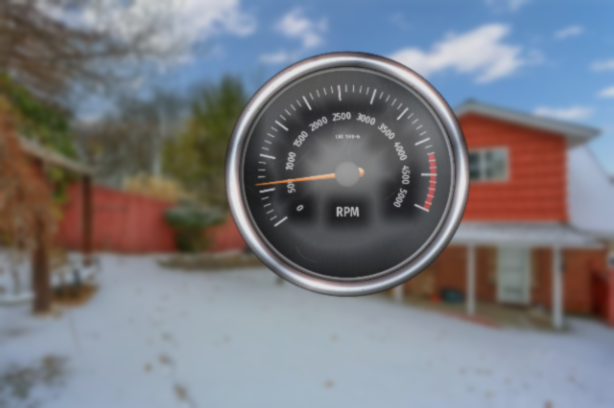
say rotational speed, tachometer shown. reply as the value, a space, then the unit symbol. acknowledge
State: 600 rpm
